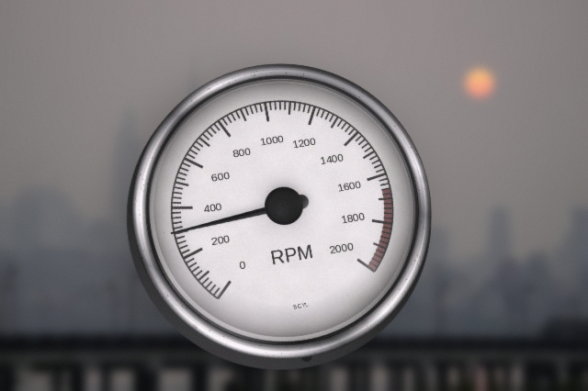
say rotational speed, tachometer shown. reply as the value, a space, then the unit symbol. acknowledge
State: 300 rpm
